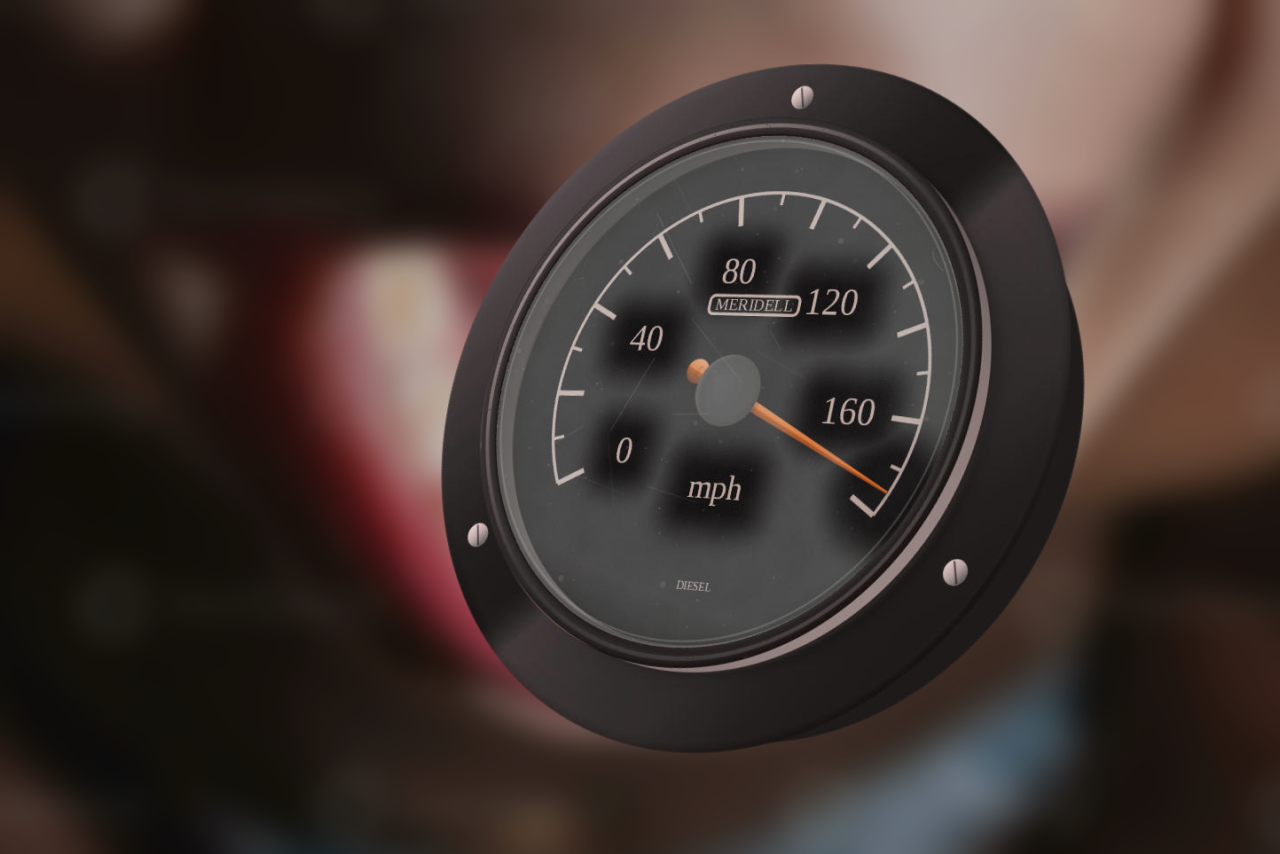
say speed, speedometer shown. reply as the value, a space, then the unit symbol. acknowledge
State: 175 mph
